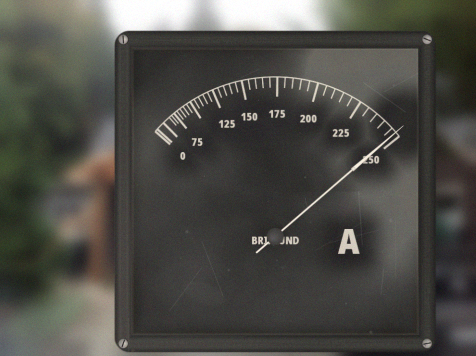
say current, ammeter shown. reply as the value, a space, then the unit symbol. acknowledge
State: 247.5 A
